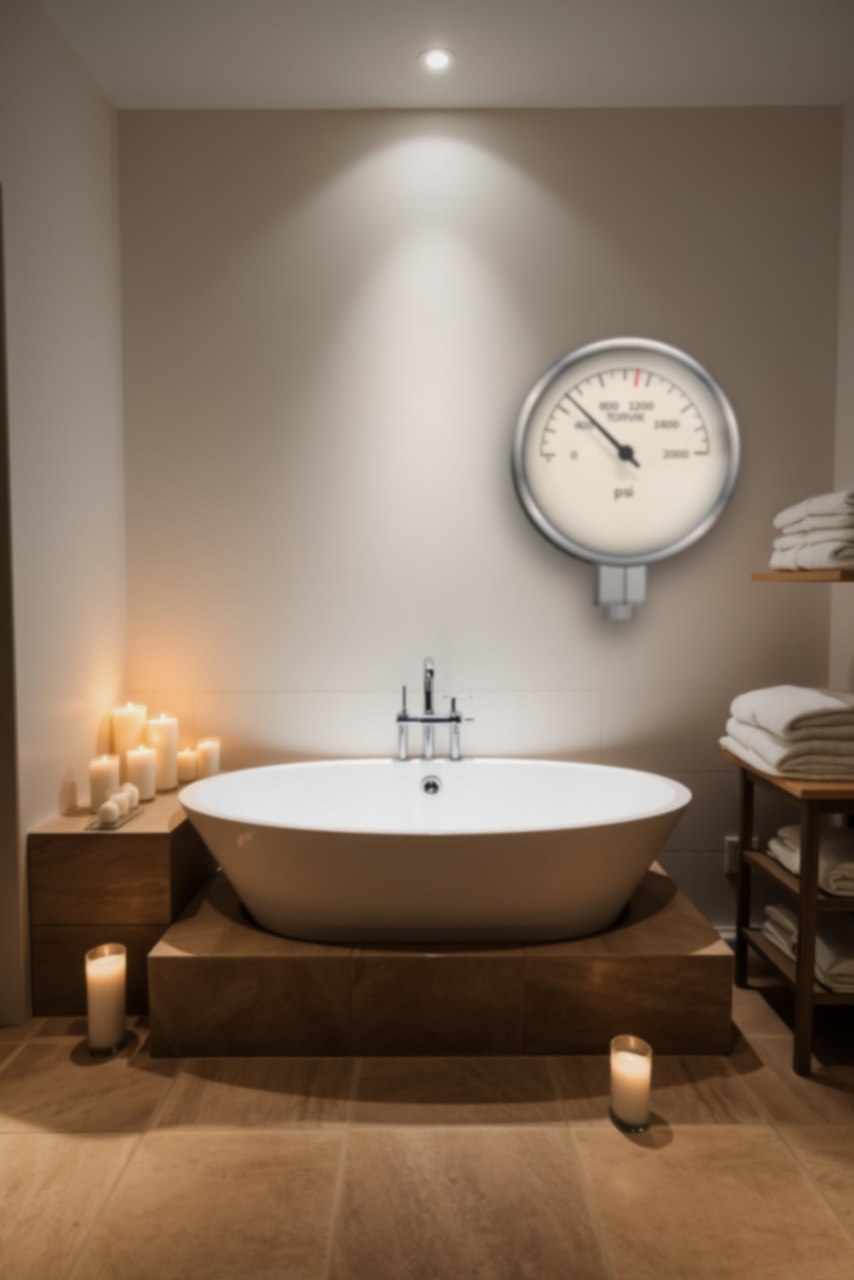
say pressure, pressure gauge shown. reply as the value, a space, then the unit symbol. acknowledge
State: 500 psi
